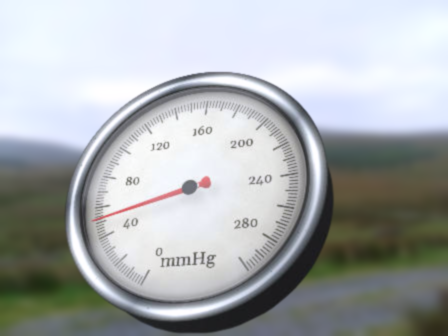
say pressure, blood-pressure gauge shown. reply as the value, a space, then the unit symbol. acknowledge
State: 50 mmHg
